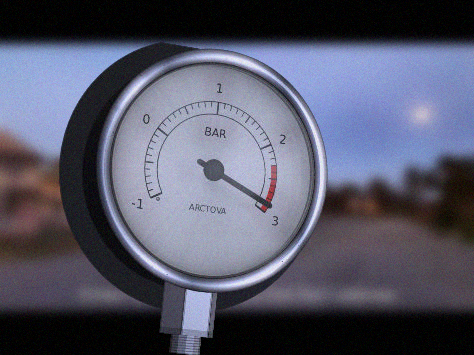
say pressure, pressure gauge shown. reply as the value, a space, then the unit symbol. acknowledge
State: 2.9 bar
